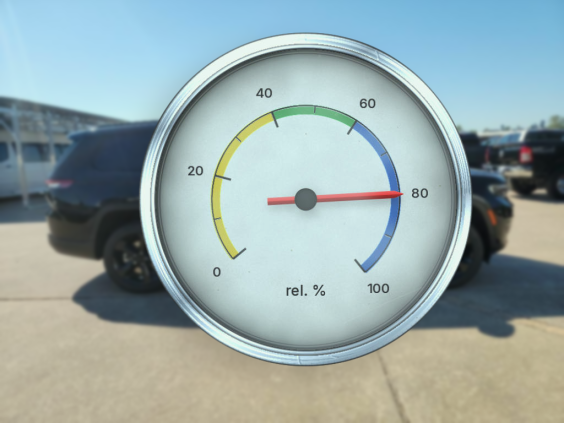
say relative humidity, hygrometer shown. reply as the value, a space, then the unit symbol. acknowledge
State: 80 %
